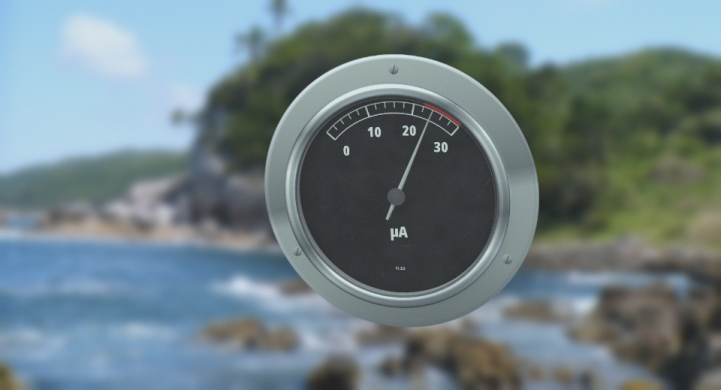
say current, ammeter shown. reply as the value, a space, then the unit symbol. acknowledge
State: 24 µA
